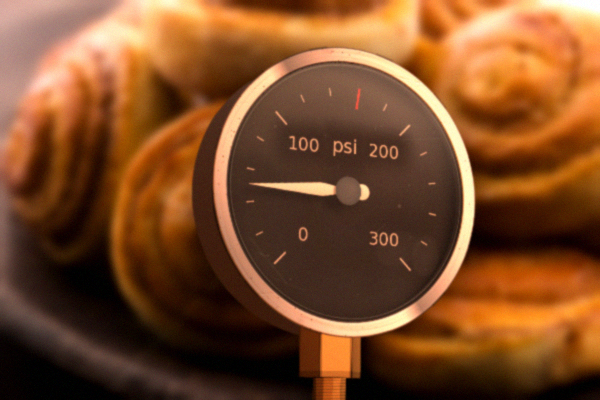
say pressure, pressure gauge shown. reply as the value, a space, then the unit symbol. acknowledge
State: 50 psi
